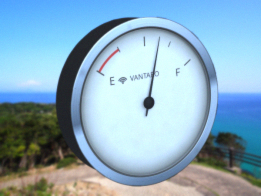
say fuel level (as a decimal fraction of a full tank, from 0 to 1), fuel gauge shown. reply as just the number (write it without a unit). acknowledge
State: 0.625
